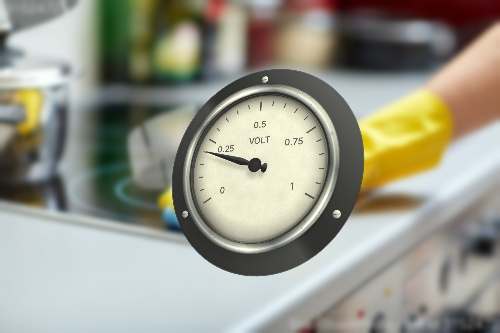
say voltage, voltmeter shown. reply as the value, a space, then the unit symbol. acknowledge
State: 0.2 V
